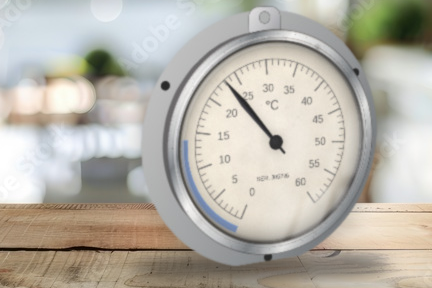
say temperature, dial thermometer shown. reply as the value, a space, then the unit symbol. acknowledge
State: 23 °C
